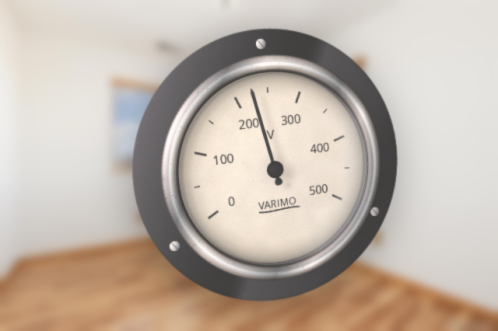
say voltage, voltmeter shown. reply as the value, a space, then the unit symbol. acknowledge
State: 225 V
